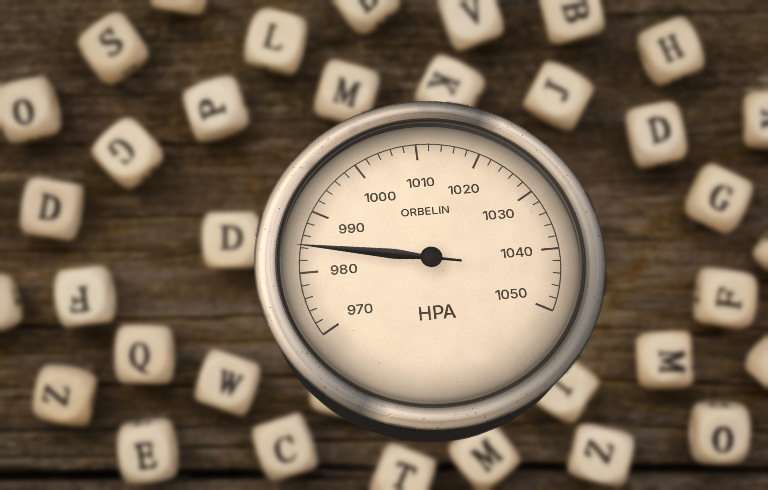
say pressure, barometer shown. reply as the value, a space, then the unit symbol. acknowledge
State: 984 hPa
